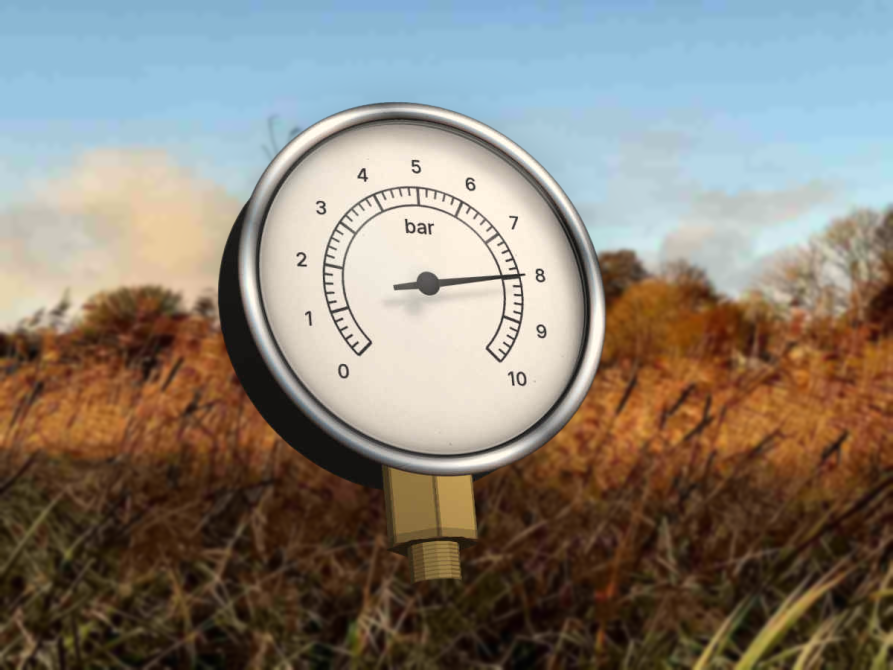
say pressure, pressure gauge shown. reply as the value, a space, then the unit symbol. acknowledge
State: 8 bar
